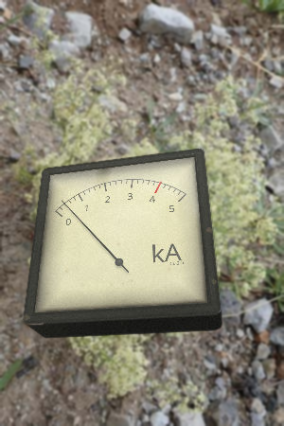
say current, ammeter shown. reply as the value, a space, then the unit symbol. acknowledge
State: 0.4 kA
